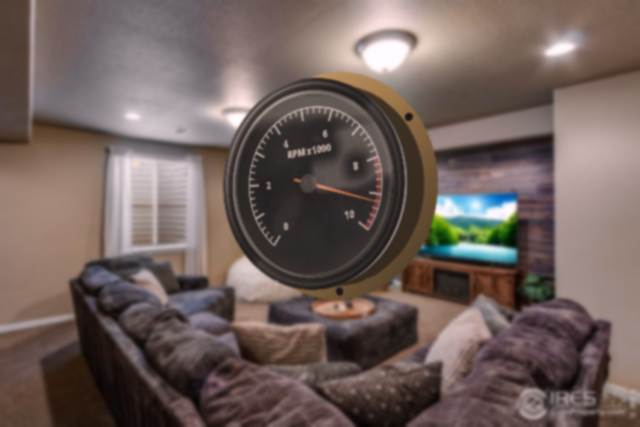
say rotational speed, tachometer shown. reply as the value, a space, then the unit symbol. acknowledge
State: 9200 rpm
